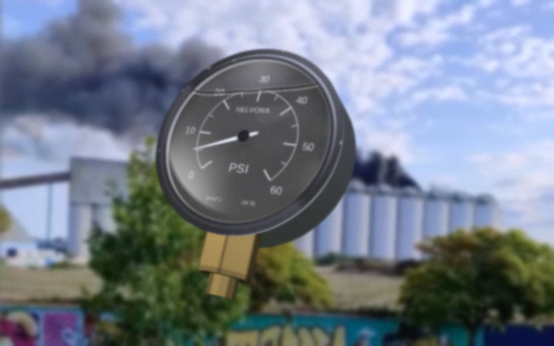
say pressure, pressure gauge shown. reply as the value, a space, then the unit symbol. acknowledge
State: 5 psi
